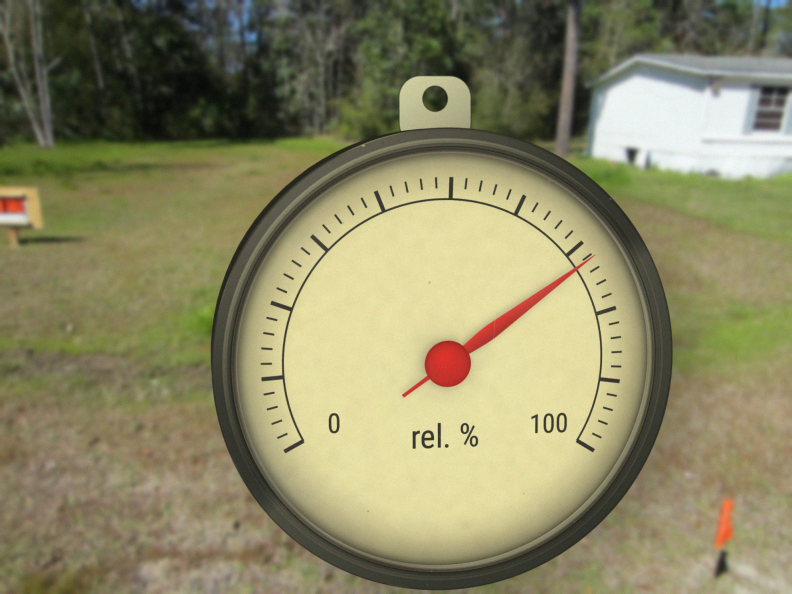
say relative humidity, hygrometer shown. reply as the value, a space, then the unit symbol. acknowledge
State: 72 %
